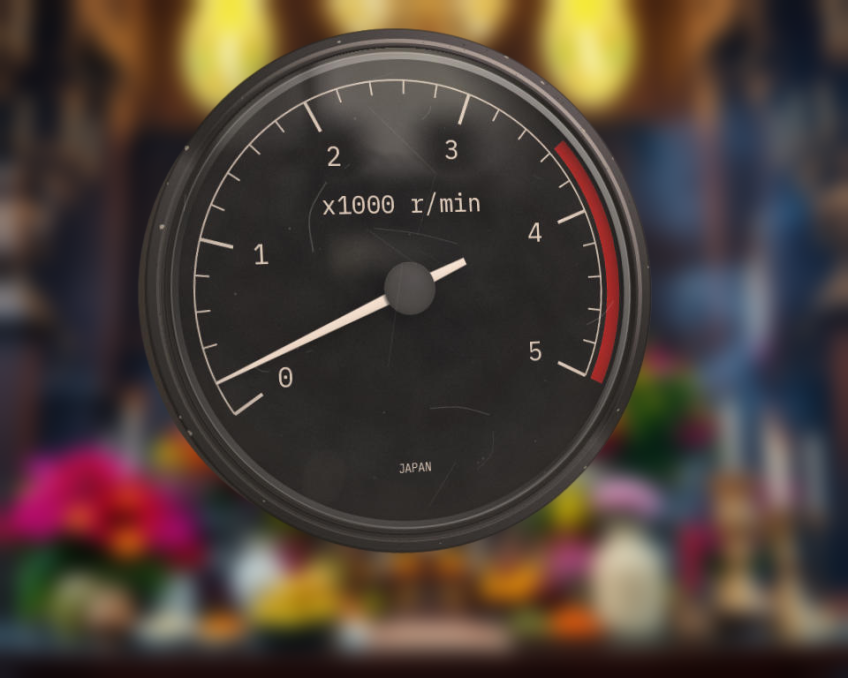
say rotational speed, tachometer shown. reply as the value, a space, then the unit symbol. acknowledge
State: 200 rpm
